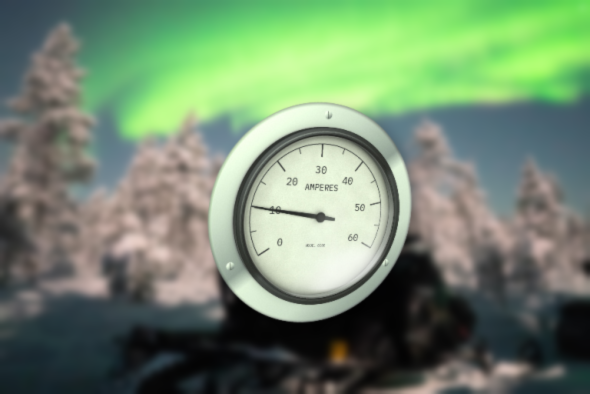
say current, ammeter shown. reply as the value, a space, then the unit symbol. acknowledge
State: 10 A
